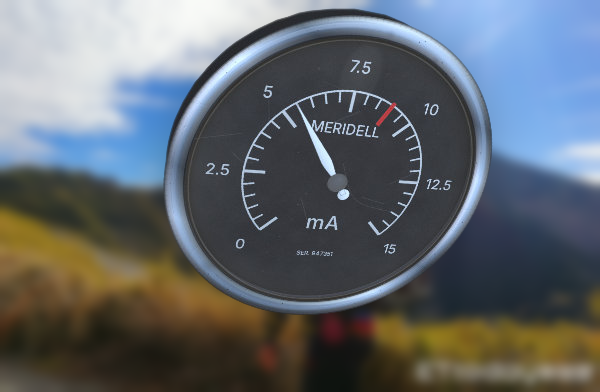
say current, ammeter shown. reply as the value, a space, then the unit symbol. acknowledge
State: 5.5 mA
